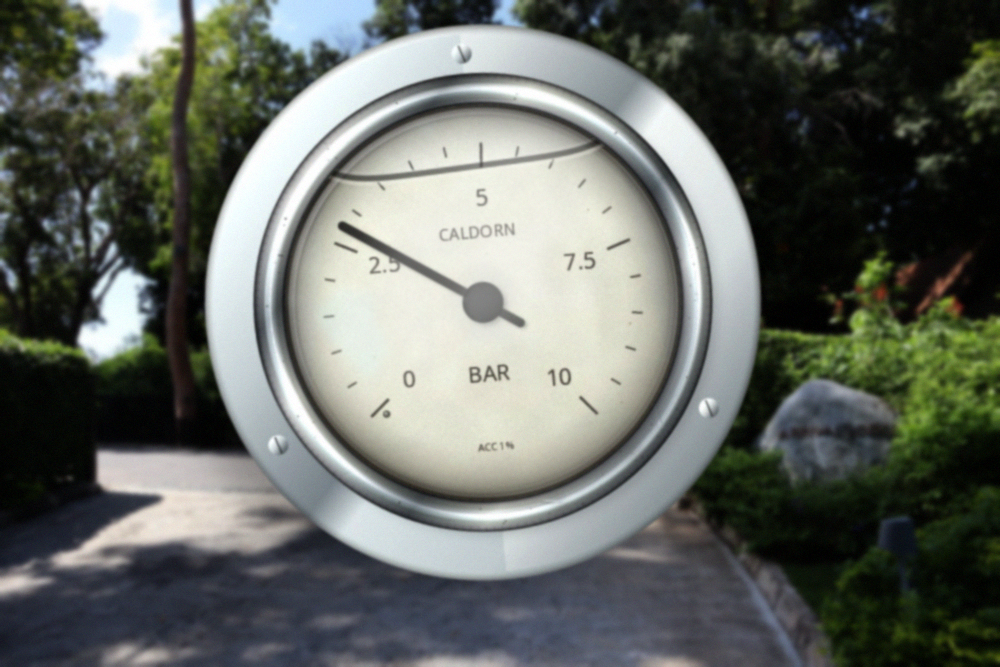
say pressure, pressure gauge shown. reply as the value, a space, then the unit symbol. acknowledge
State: 2.75 bar
